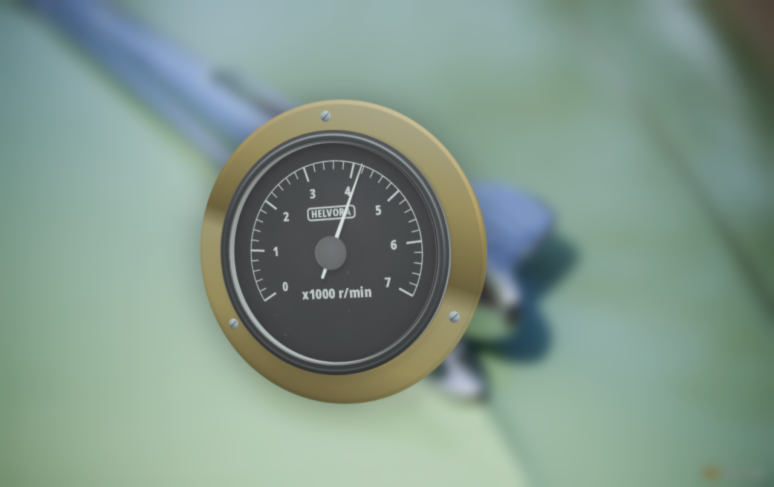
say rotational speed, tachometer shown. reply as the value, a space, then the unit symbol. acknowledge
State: 4200 rpm
